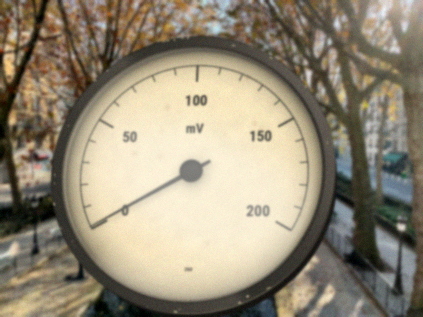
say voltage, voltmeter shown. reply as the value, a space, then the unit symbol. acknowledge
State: 0 mV
